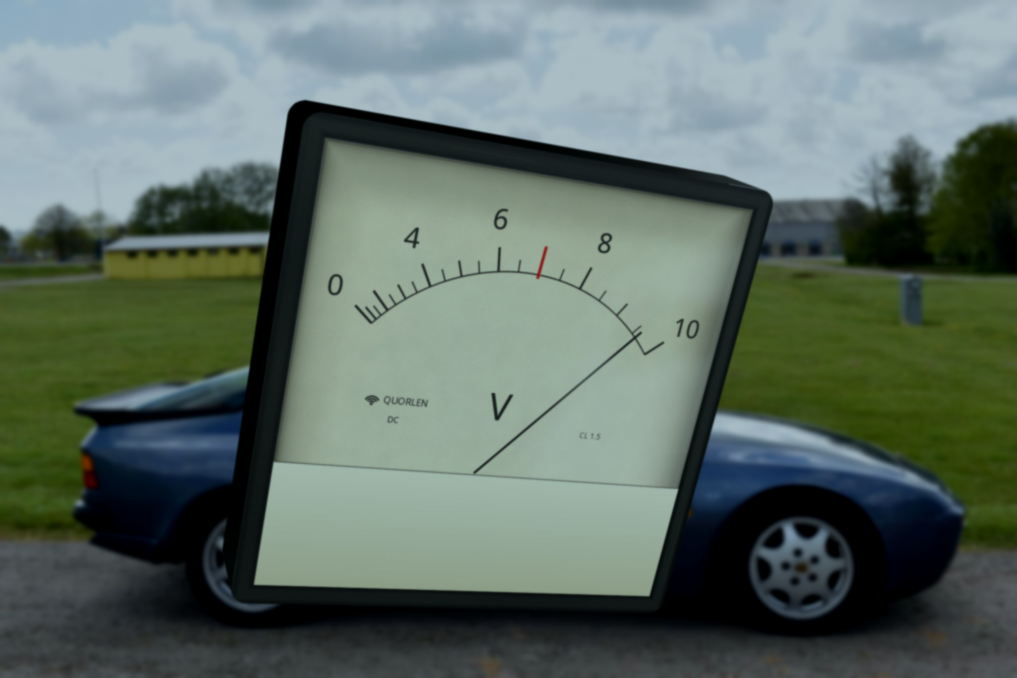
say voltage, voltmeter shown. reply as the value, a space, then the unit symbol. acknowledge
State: 9.5 V
